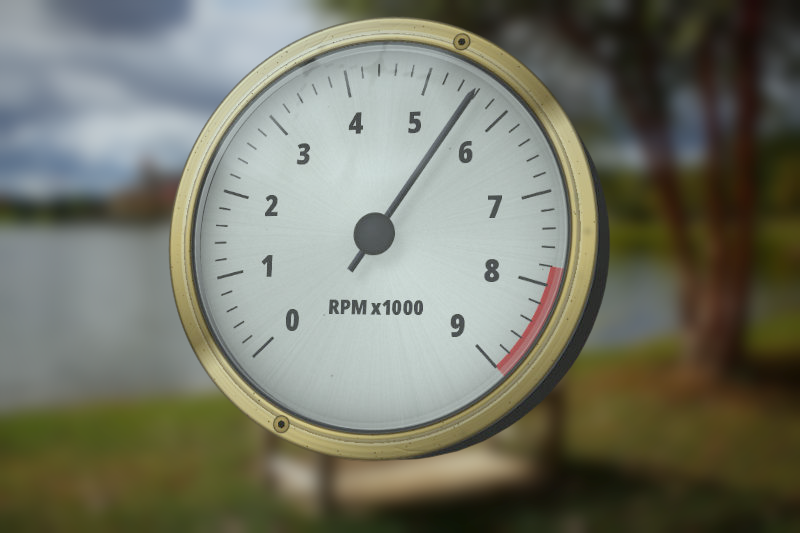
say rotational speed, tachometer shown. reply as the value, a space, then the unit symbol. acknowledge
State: 5600 rpm
